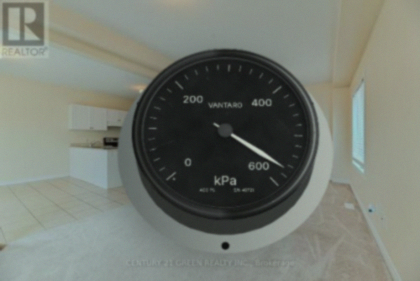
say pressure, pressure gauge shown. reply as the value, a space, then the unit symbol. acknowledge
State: 570 kPa
